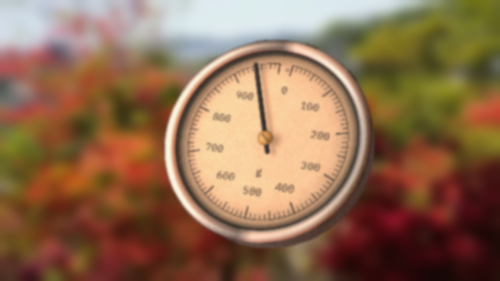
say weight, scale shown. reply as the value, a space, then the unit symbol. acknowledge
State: 950 g
